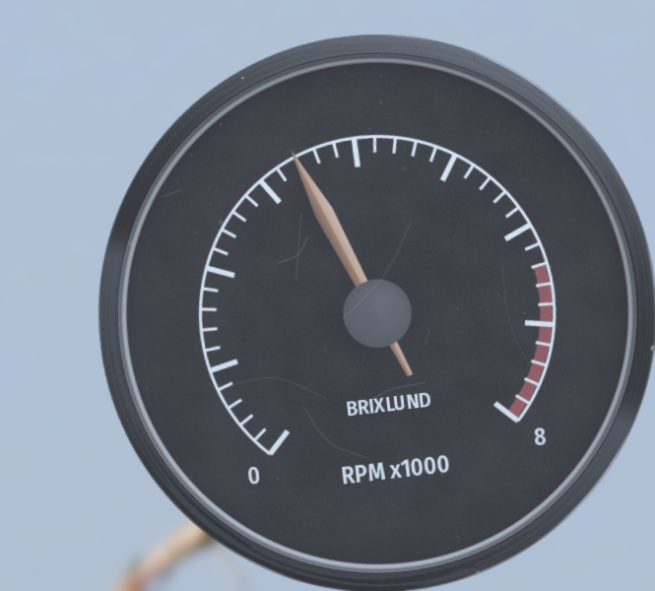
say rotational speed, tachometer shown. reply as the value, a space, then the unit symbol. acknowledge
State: 3400 rpm
